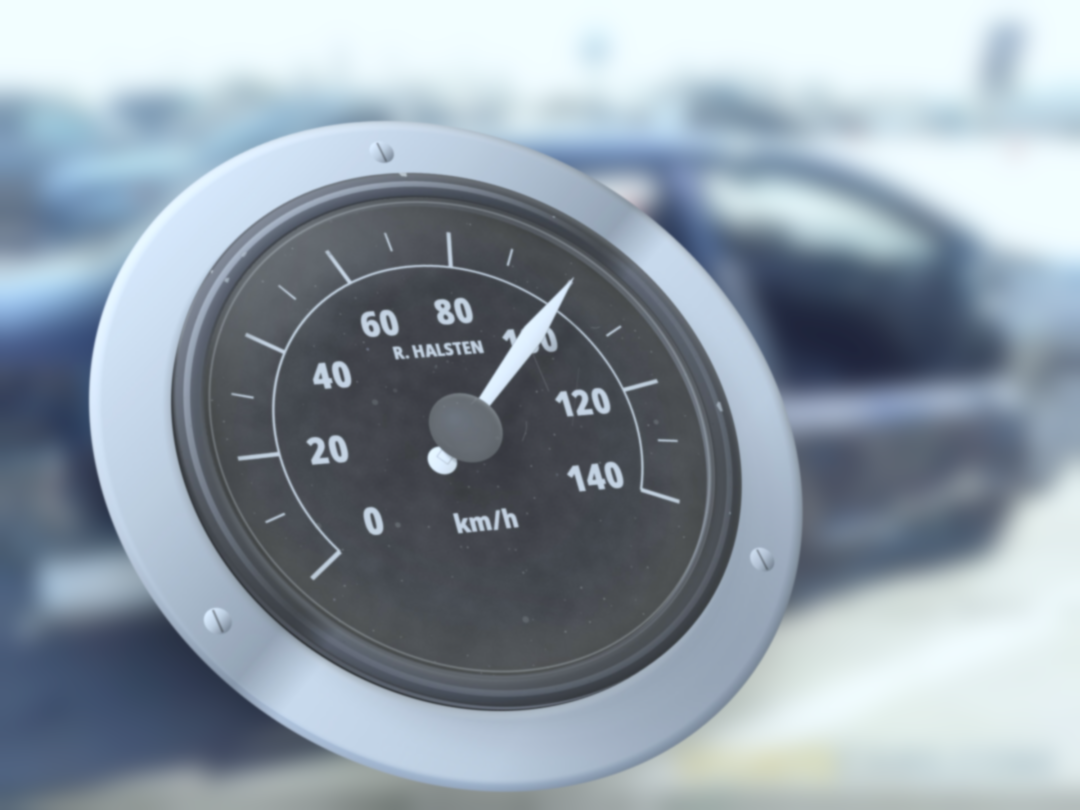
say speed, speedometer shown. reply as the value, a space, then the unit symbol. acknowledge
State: 100 km/h
